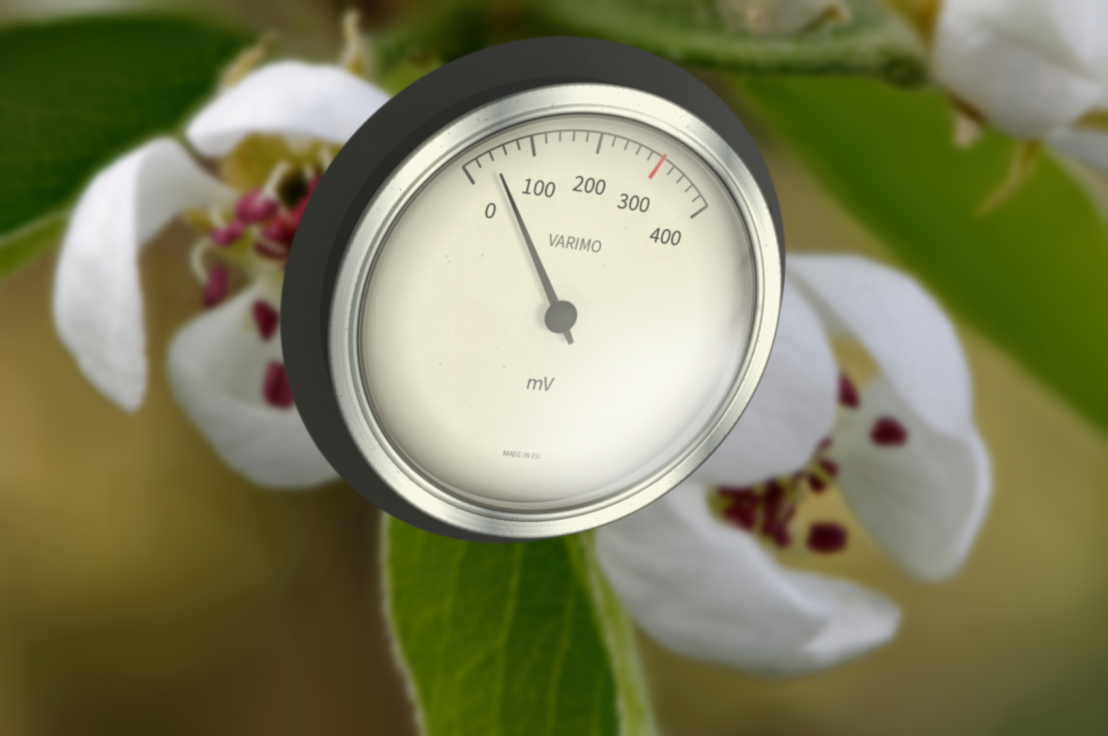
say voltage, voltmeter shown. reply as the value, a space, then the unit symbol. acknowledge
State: 40 mV
